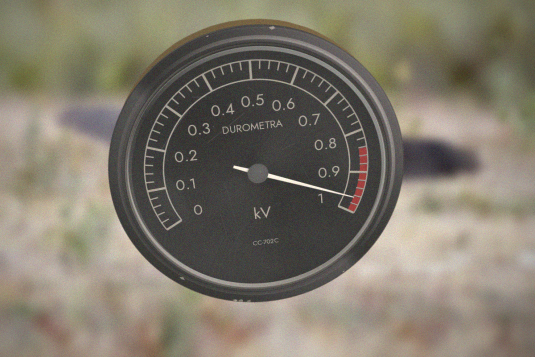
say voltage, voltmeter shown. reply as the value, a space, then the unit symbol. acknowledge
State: 0.96 kV
